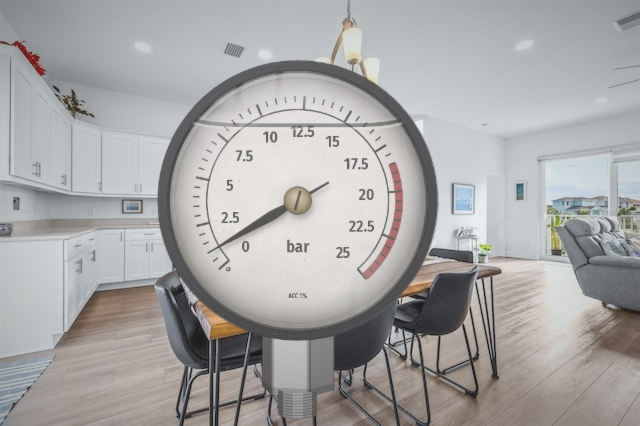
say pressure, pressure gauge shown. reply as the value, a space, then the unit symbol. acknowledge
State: 1 bar
